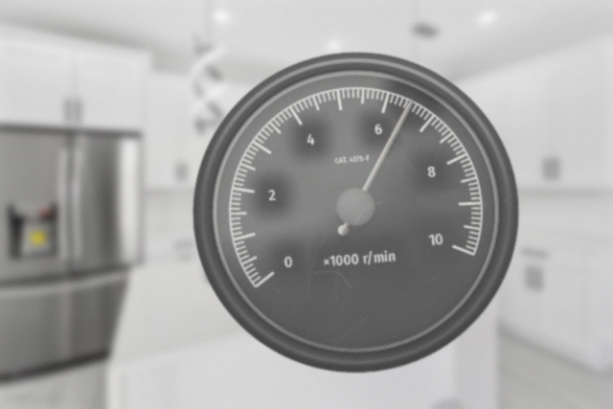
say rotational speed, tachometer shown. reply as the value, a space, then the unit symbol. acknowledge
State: 6500 rpm
